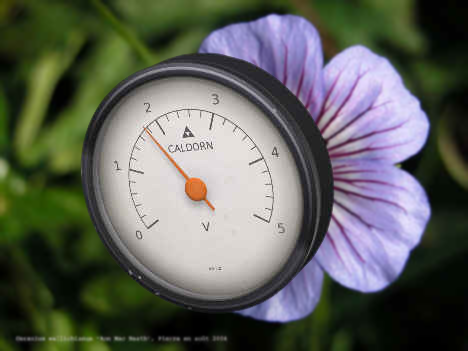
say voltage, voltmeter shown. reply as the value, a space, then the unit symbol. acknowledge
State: 1.8 V
